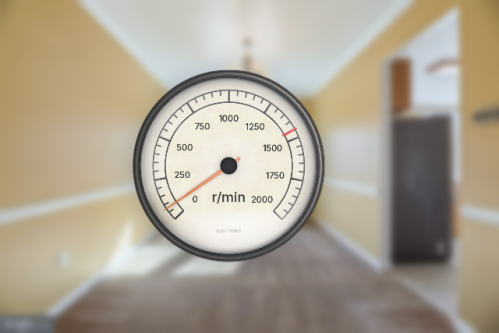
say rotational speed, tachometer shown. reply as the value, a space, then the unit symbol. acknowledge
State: 75 rpm
